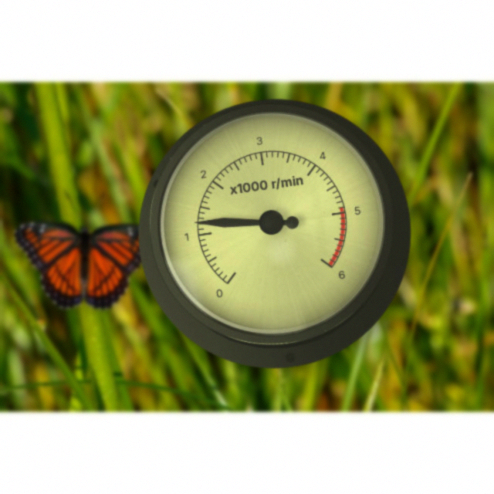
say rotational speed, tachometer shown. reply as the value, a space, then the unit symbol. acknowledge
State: 1200 rpm
